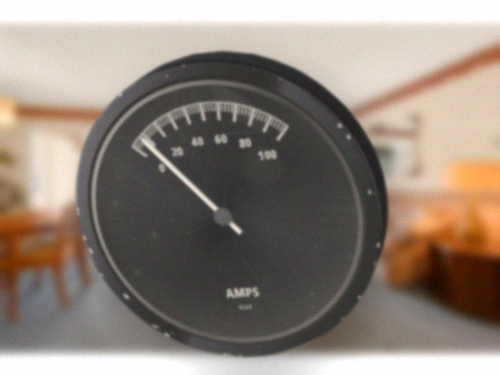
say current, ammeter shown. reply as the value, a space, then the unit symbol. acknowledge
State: 10 A
